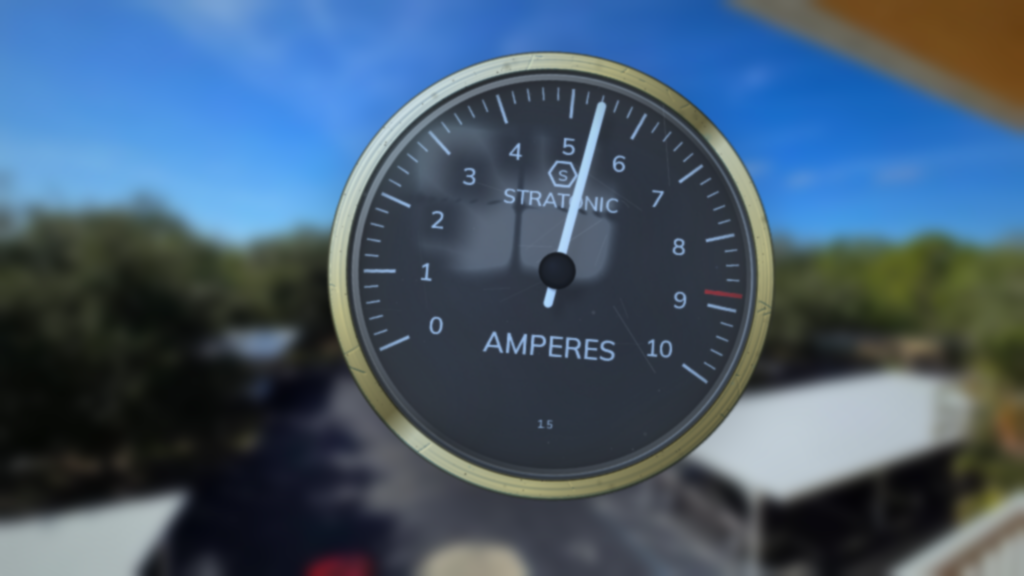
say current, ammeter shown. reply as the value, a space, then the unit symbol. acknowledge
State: 5.4 A
